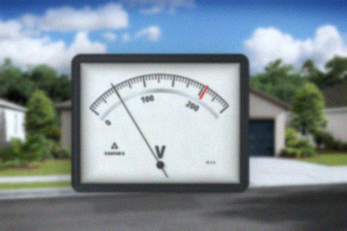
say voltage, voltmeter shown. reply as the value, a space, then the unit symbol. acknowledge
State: 50 V
